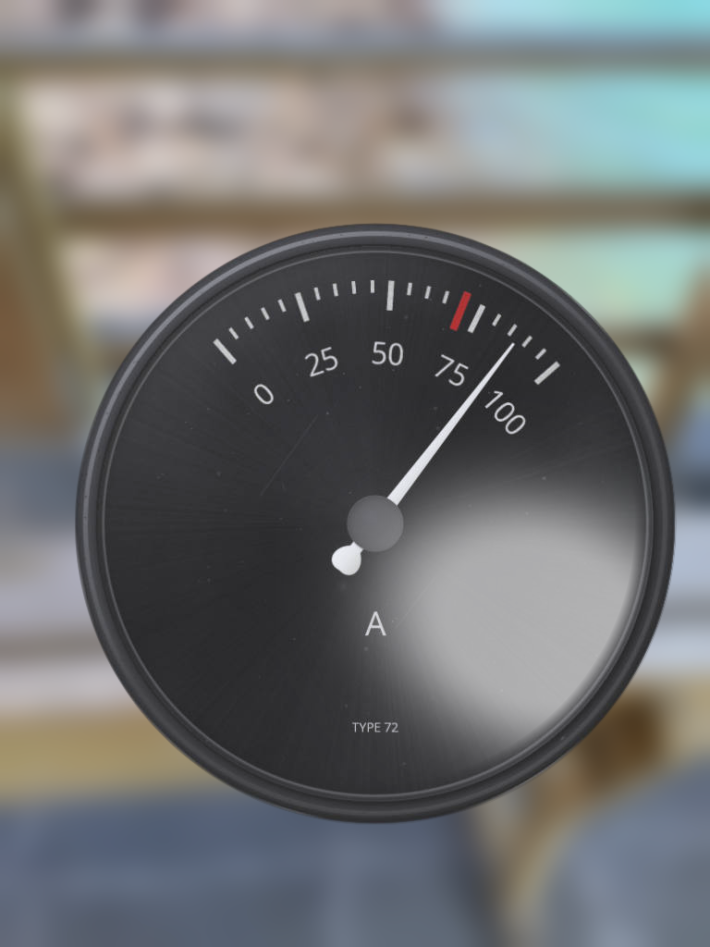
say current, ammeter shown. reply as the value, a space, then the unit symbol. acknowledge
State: 87.5 A
